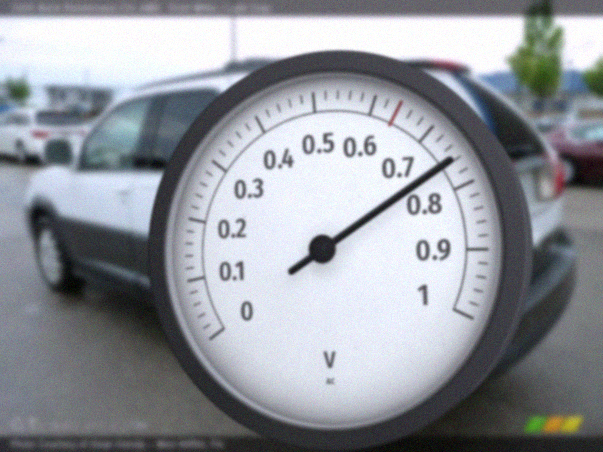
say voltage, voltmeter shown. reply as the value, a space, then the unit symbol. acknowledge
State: 0.76 V
